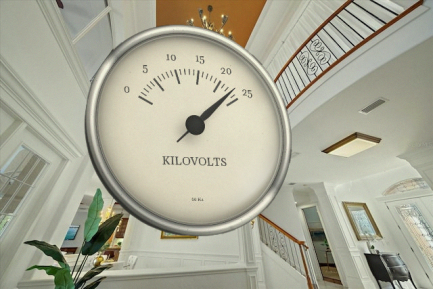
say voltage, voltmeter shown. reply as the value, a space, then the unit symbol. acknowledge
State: 23 kV
